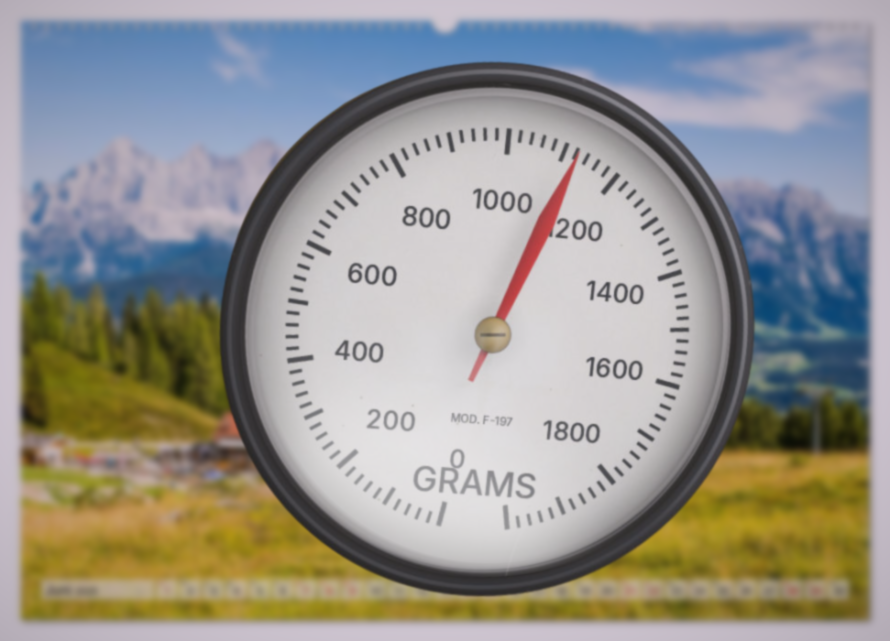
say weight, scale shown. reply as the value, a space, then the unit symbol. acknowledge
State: 1120 g
